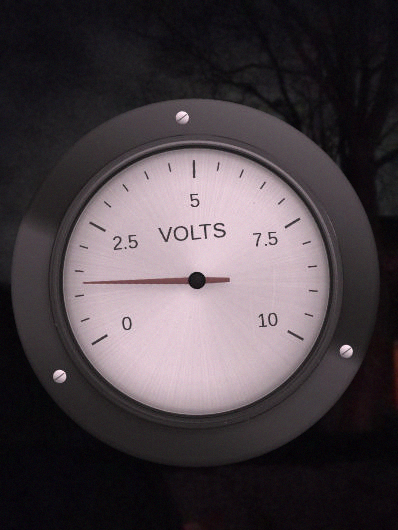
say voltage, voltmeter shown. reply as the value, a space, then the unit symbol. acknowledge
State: 1.25 V
